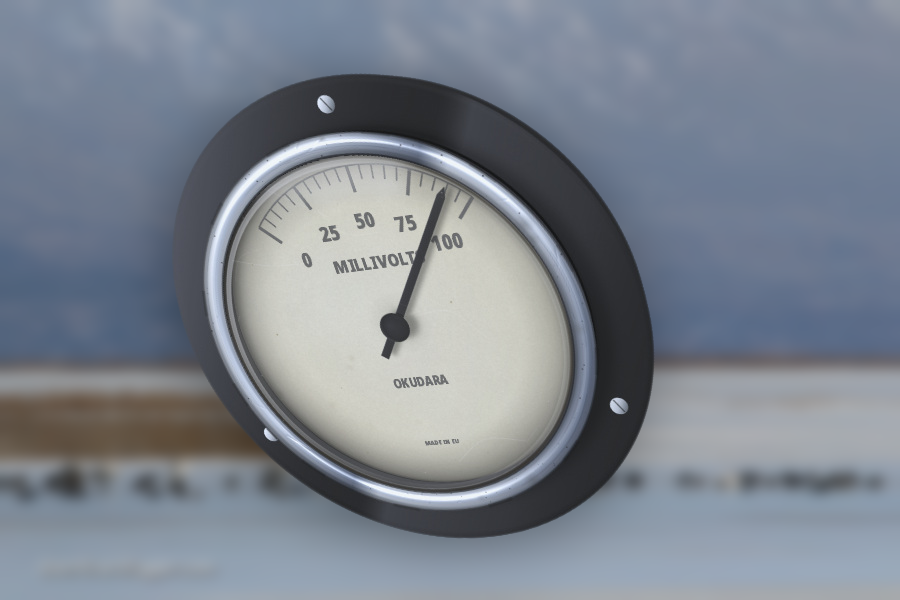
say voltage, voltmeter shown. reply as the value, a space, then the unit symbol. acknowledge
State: 90 mV
